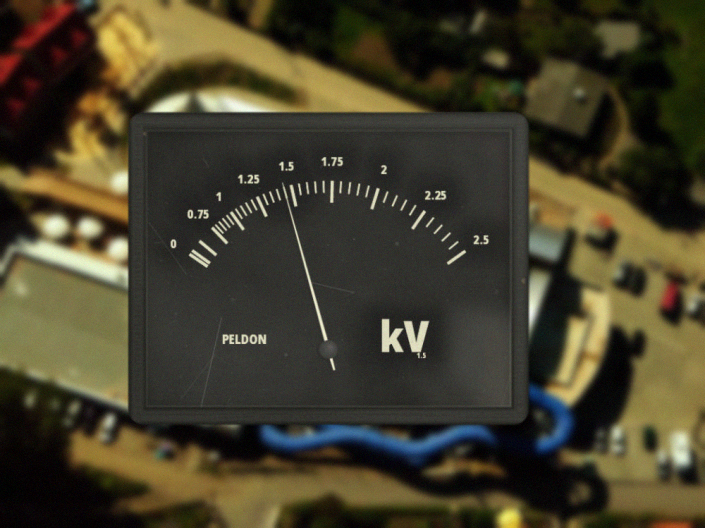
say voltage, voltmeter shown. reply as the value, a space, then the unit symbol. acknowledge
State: 1.45 kV
